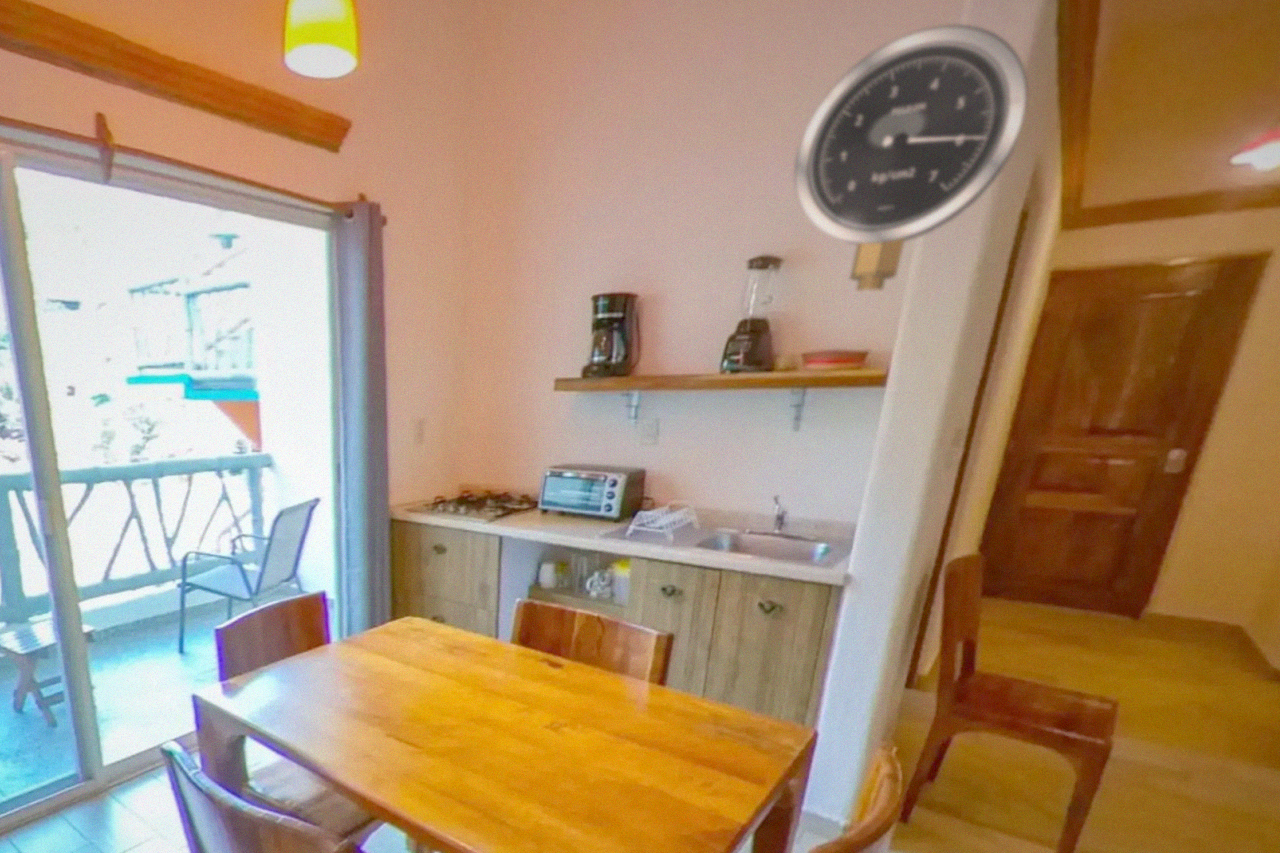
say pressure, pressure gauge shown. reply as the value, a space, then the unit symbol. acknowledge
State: 6 kg/cm²
